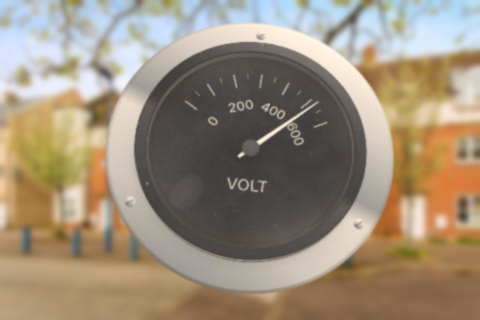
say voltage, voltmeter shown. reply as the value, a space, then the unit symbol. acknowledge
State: 525 V
